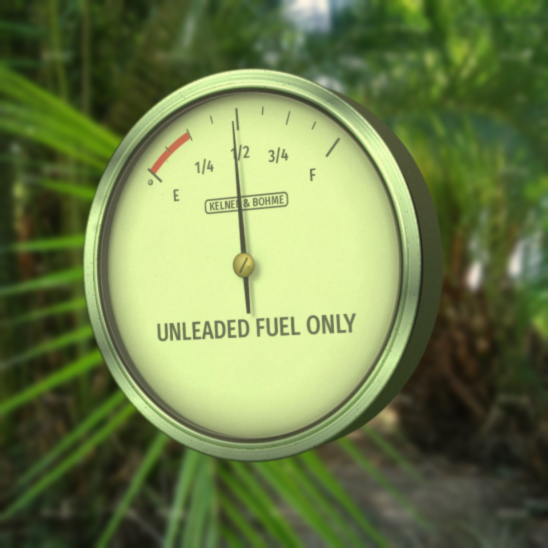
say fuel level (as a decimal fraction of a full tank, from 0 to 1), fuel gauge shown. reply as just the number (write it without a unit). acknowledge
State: 0.5
